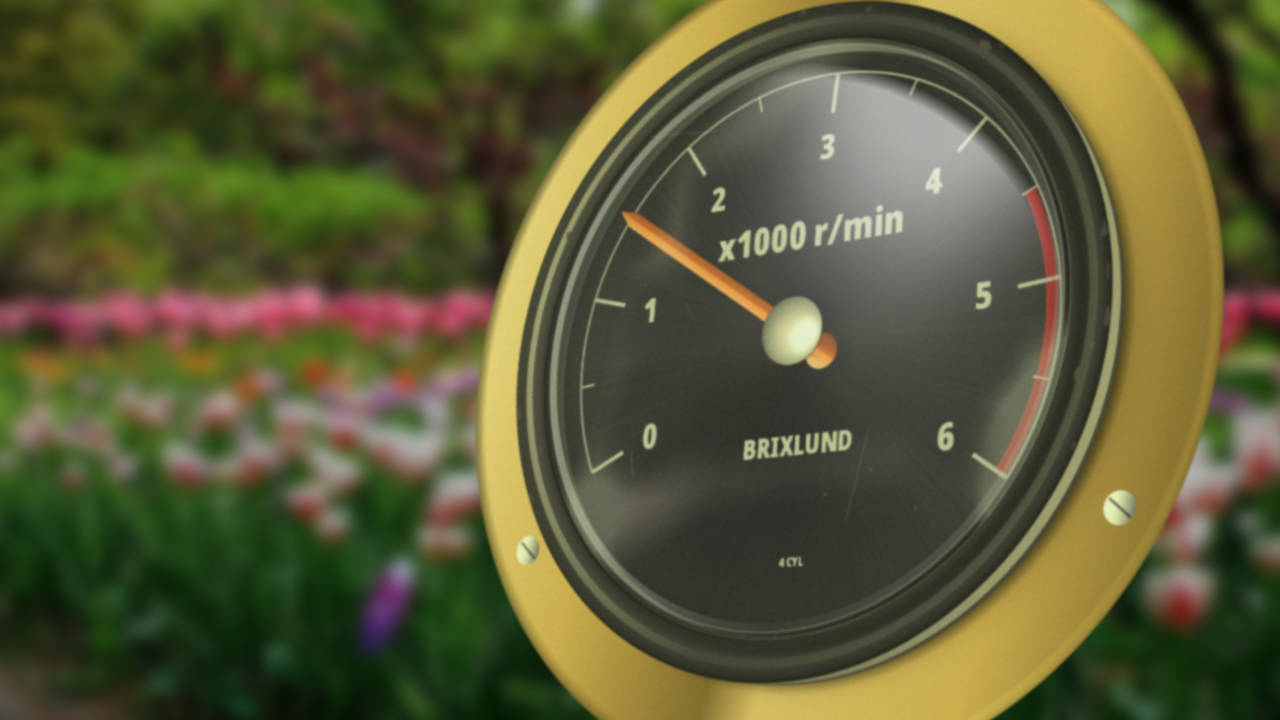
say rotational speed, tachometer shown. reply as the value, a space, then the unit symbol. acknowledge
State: 1500 rpm
